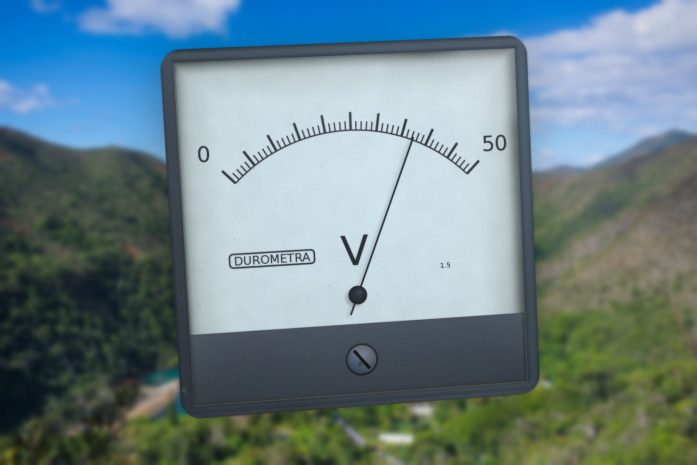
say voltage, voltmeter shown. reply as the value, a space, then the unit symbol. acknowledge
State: 37 V
